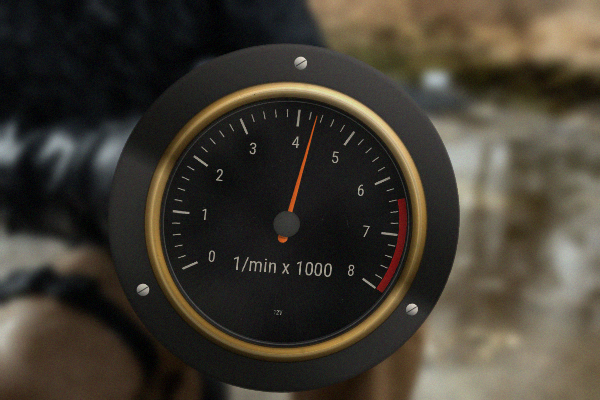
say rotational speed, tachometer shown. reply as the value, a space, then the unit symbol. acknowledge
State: 4300 rpm
